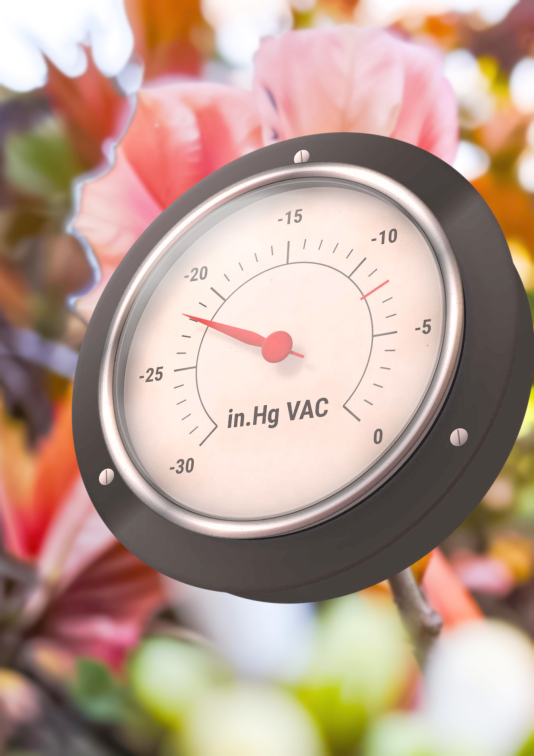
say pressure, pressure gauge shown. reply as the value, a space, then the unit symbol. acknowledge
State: -22 inHg
